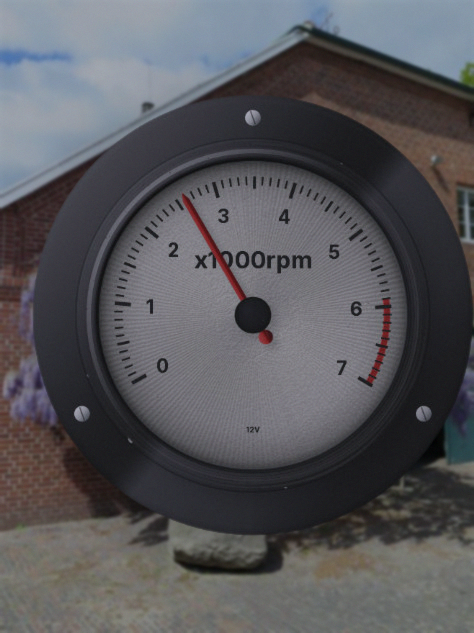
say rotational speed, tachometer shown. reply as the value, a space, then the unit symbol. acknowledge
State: 2600 rpm
